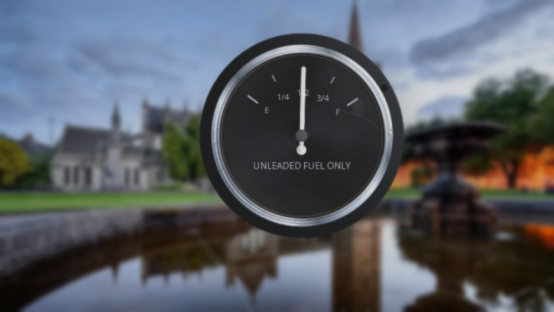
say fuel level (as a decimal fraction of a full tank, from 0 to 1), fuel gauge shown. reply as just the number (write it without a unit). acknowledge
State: 0.5
